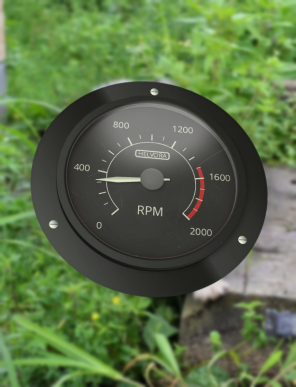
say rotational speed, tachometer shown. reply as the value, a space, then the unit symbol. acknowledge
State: 300 rpm
